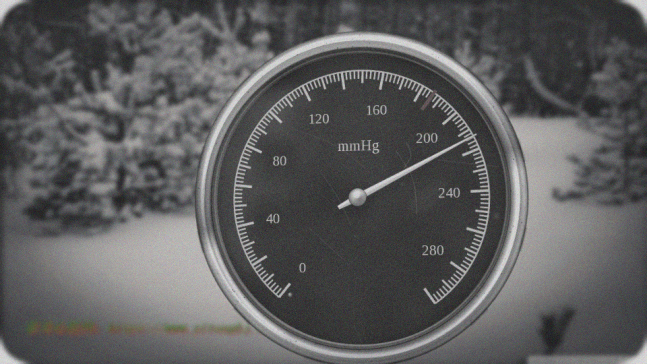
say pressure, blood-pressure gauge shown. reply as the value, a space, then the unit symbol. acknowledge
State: 214 mmHg
